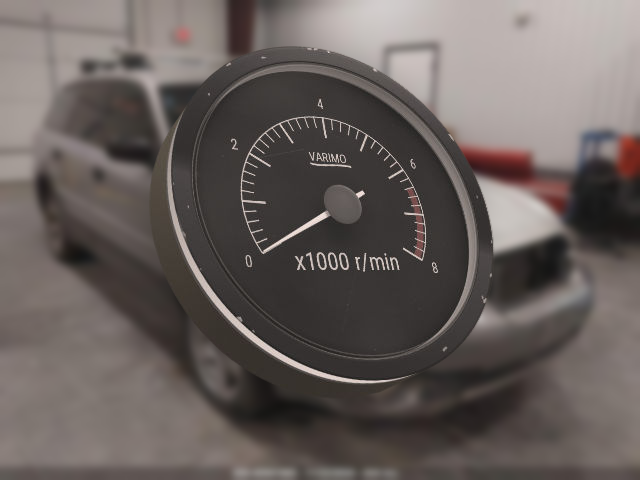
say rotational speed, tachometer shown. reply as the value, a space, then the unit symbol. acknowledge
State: 0 rpm
